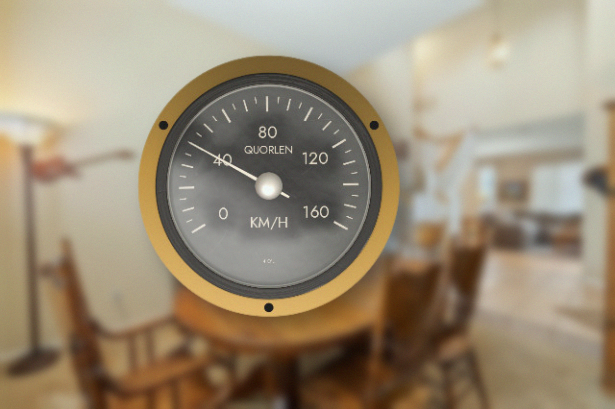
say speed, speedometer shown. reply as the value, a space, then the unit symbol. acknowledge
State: 40 km/h
